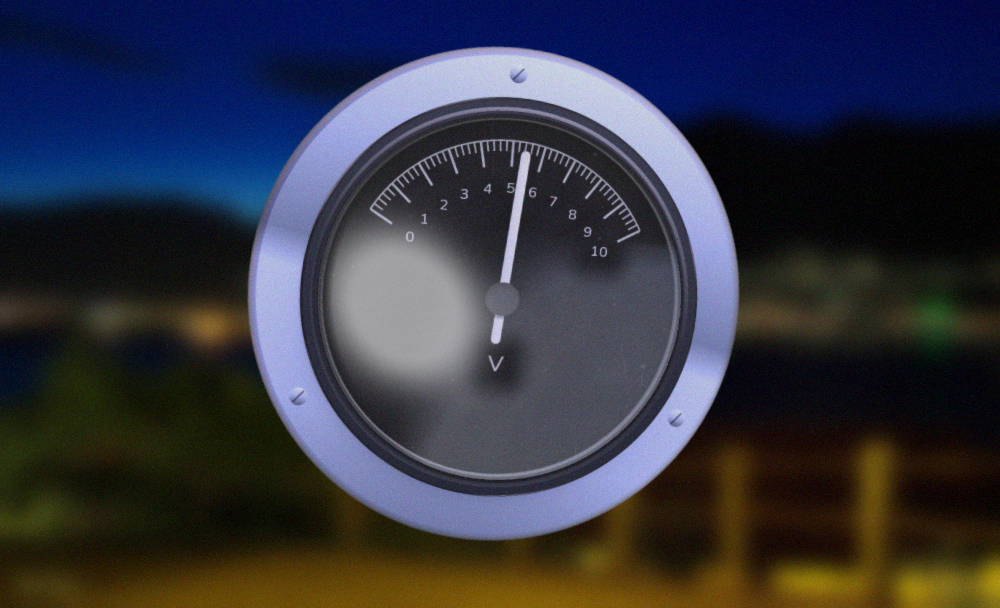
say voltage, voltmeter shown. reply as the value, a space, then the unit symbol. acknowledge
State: 5.4 V
